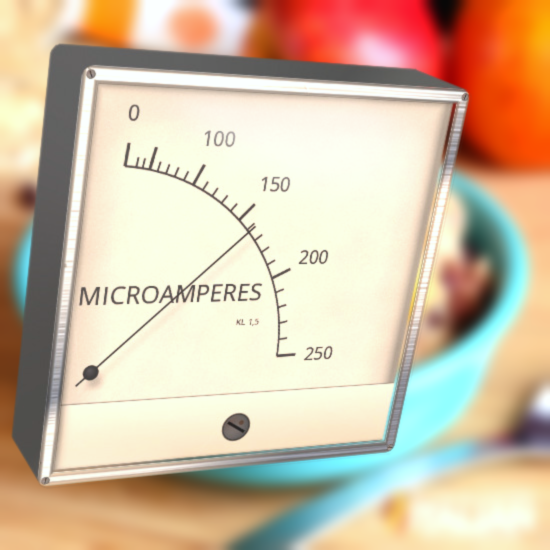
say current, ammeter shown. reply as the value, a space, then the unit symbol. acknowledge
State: 160 µA
